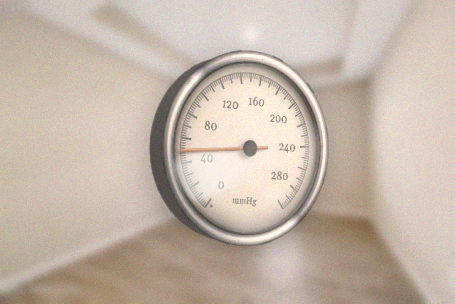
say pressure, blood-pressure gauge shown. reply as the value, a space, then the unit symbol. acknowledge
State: 50 mmHg
